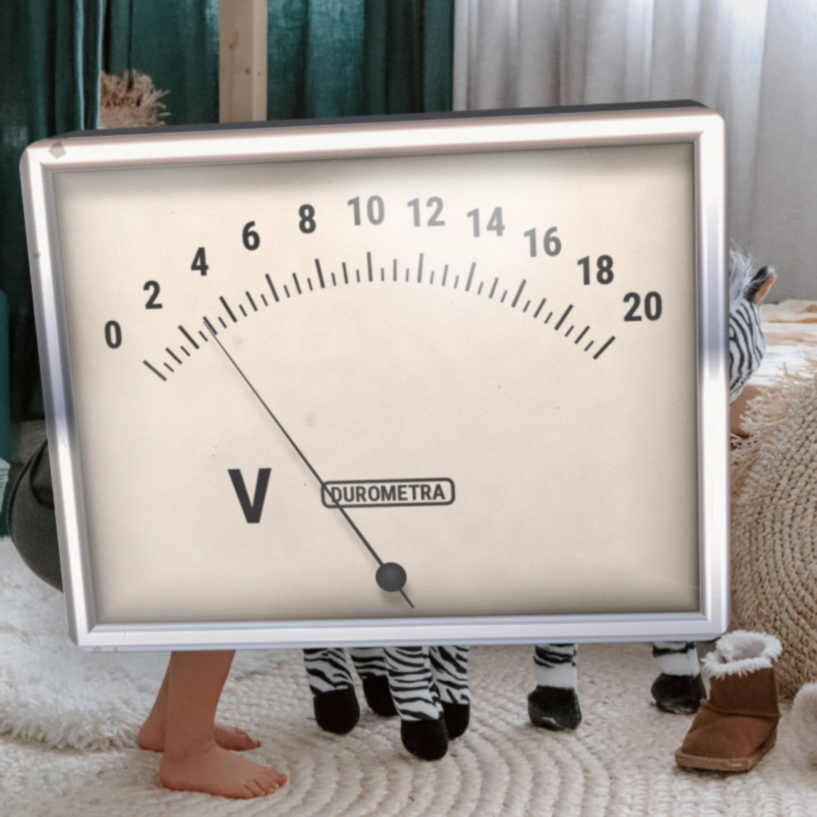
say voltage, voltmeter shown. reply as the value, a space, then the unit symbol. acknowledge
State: 3 V
